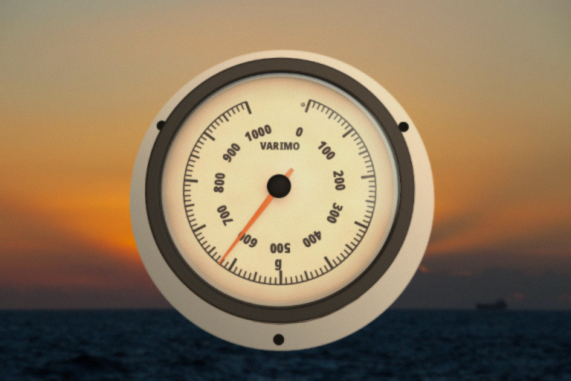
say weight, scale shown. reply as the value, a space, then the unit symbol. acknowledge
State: 620 g
